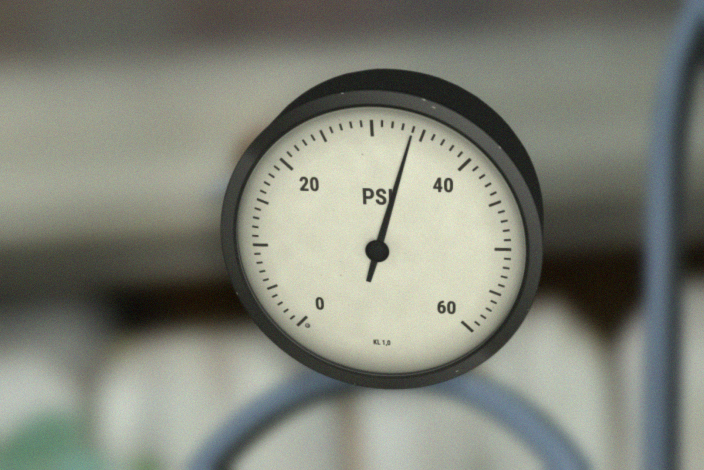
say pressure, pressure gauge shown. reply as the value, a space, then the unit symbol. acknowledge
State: 34 psi
